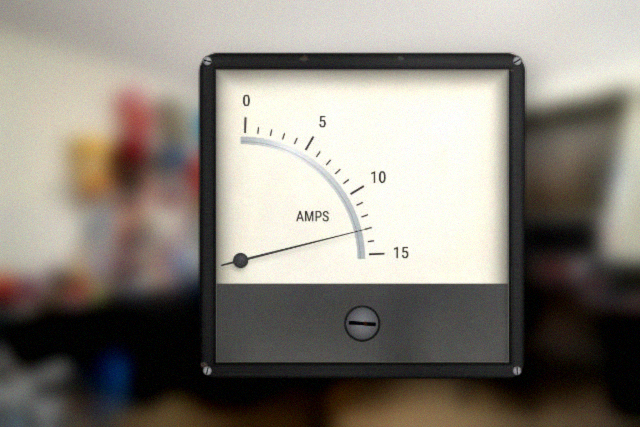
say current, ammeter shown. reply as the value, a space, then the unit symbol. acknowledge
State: 13 A
